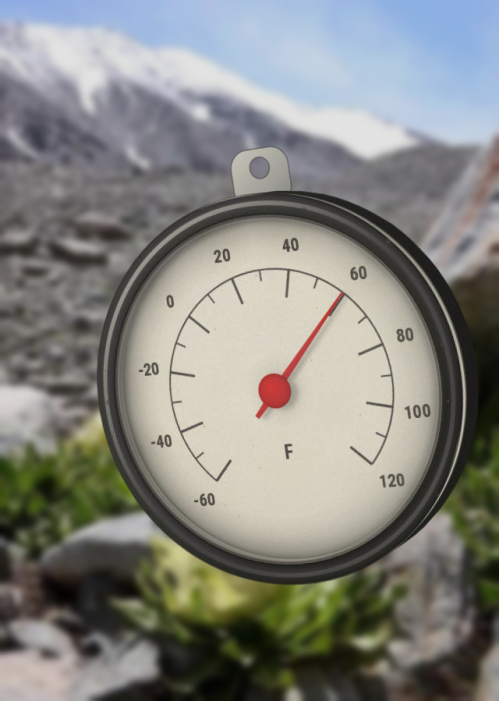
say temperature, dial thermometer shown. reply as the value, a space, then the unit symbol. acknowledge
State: 60 °F
